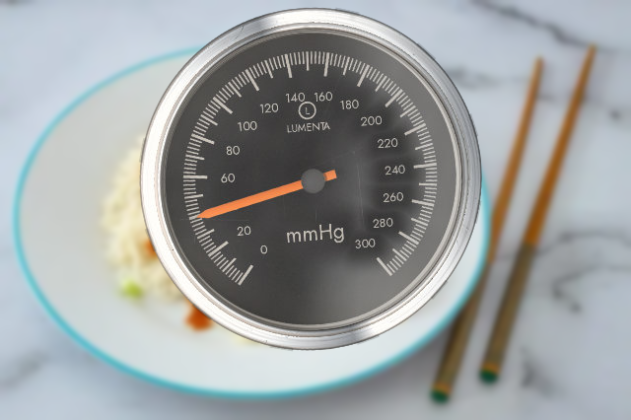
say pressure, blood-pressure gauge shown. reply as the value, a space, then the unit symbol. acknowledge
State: 40 mmHg
